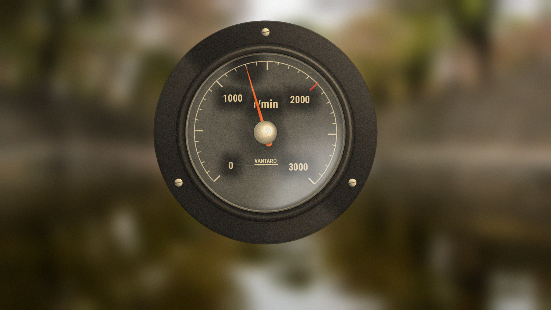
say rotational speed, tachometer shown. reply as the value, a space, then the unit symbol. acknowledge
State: 1300 rpm
